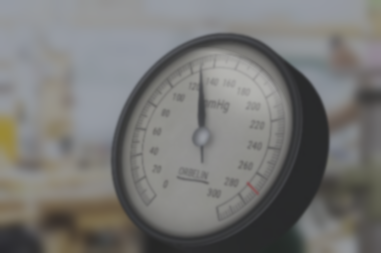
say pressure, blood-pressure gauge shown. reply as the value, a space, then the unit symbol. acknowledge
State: 130 mmHg
